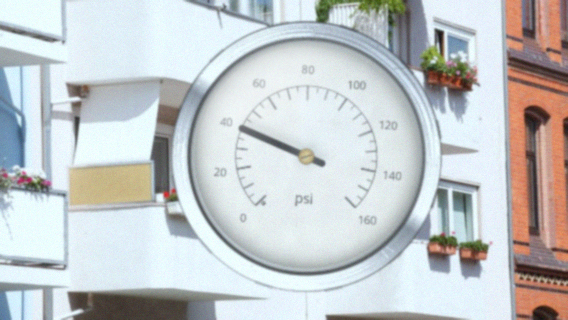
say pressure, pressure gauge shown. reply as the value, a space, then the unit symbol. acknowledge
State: 40 psi
